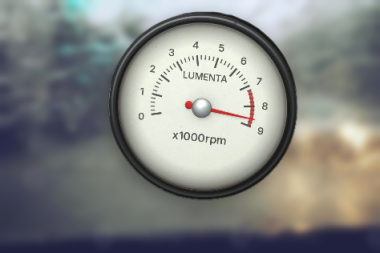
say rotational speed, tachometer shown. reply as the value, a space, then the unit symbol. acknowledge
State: 8600 rpm
